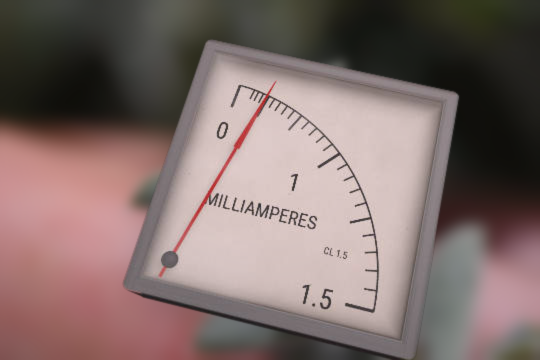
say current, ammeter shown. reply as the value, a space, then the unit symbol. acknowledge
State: 0.5 mA
